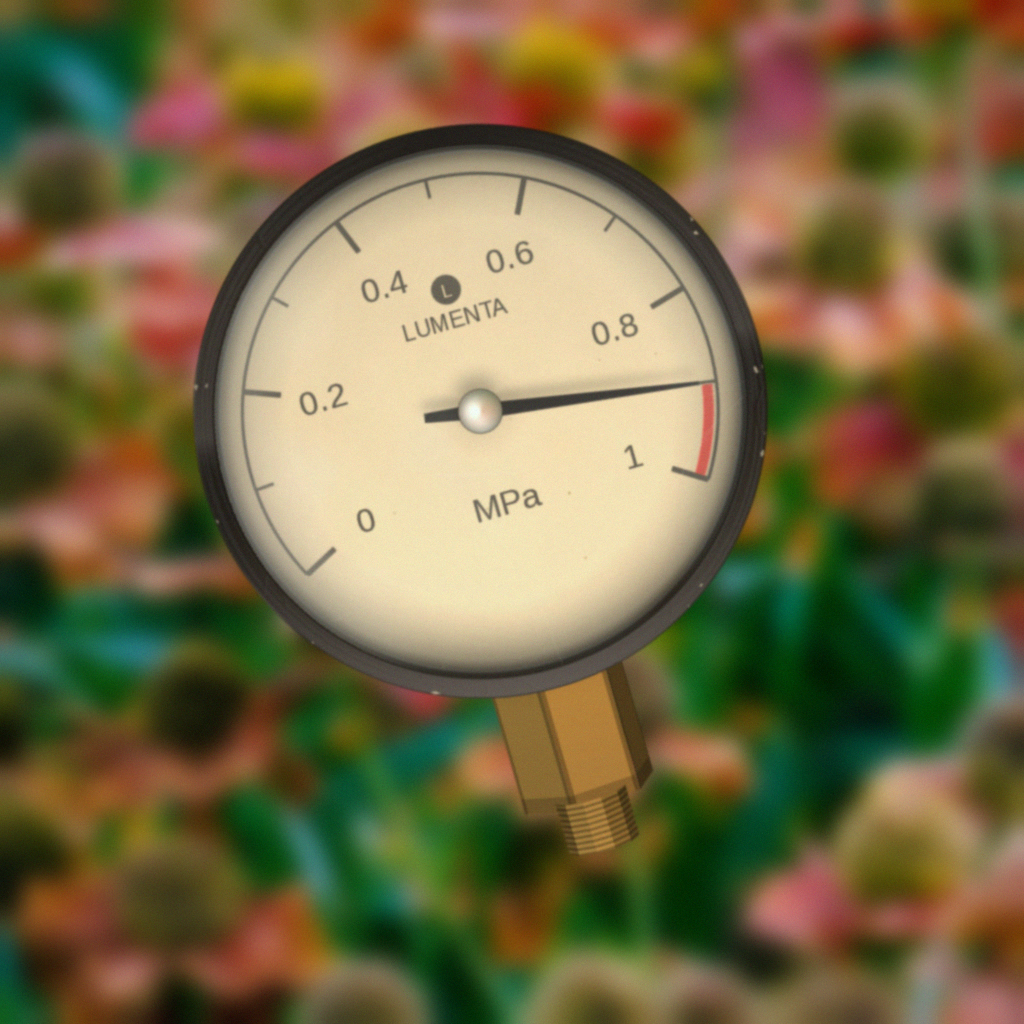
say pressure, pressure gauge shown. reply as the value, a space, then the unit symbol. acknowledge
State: 0.9 MPa
